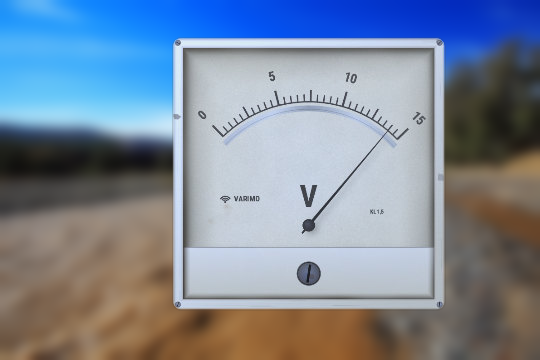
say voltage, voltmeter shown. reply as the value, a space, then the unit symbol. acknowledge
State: 14 V
